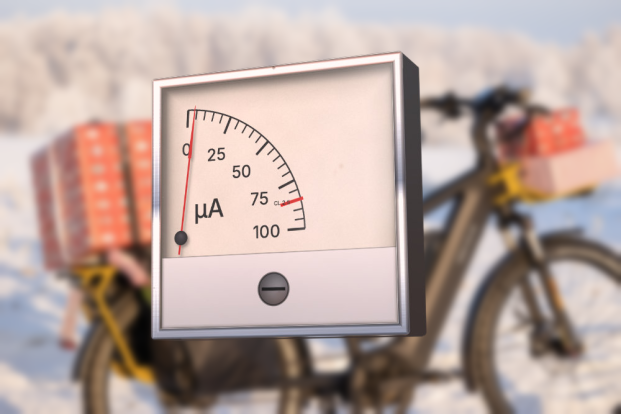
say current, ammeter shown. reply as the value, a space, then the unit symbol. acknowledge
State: 5 µA
